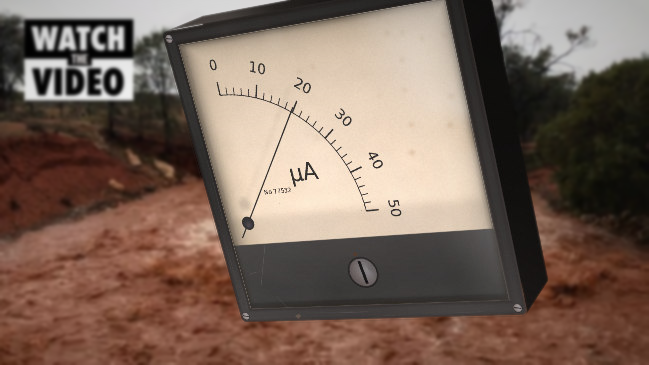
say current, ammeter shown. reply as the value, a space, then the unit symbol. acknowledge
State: 20 µA
